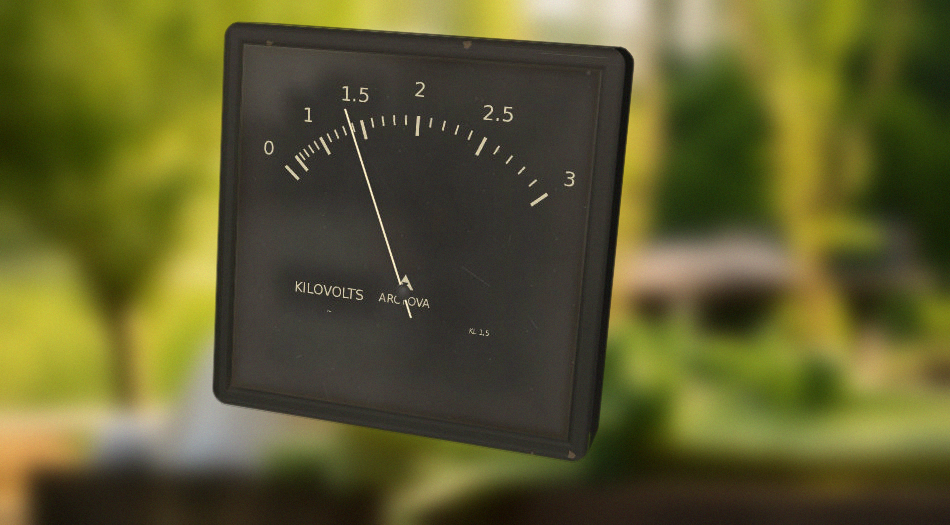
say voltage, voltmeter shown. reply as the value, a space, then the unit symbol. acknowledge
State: 1.4 kV
